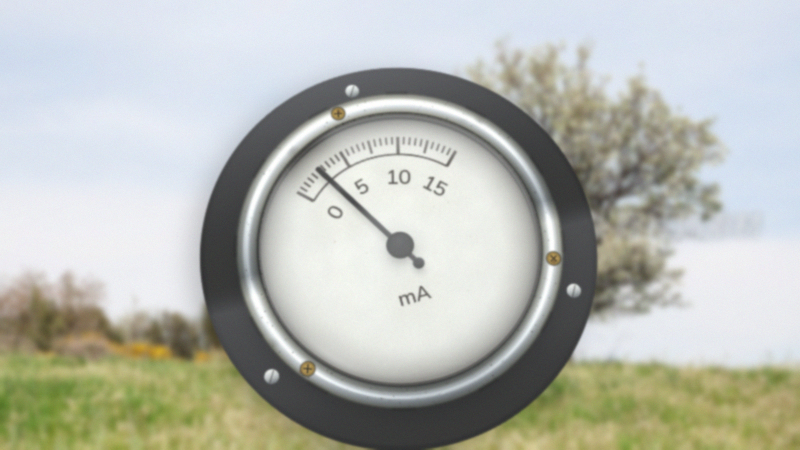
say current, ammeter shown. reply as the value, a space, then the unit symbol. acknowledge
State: 2.5 mA
